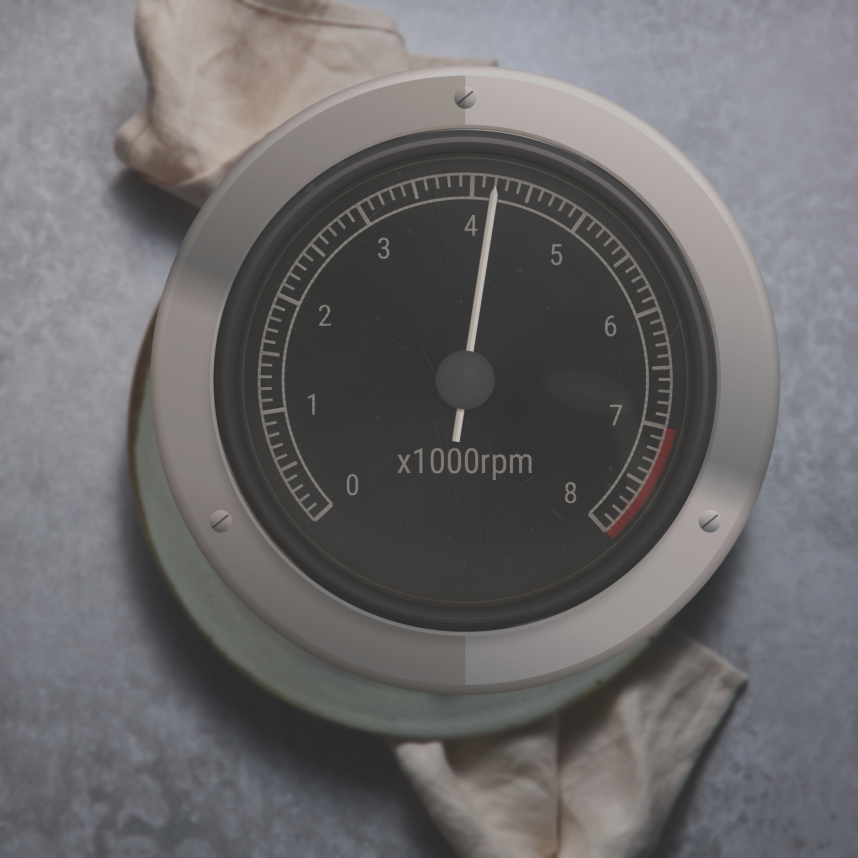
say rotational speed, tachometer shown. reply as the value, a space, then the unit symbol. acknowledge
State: 4200 rpm
